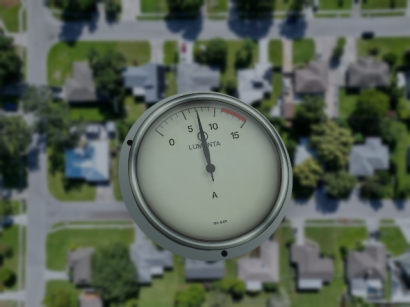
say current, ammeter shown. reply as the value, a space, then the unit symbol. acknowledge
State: 7 A
